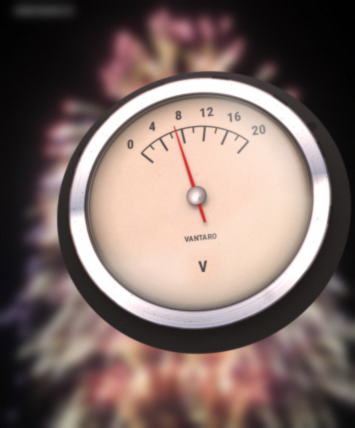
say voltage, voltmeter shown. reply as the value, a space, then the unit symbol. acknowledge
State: 7 V
